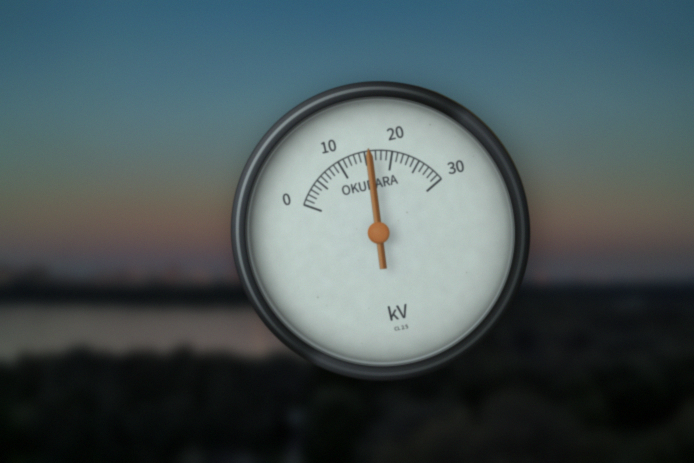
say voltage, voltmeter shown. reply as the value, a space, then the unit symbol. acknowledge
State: 16 kV
